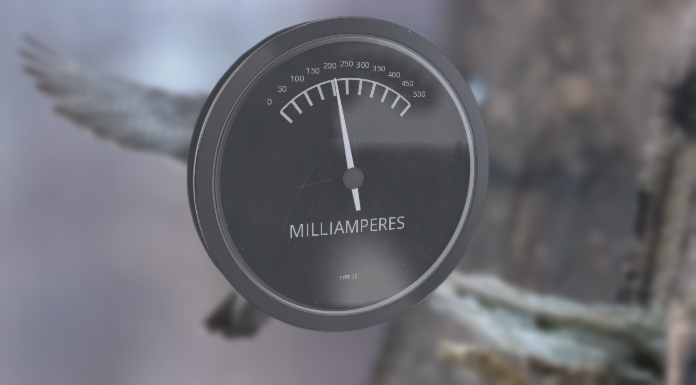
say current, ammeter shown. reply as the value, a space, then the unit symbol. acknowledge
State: 200 mA
